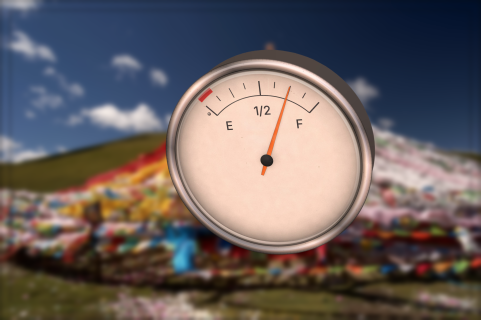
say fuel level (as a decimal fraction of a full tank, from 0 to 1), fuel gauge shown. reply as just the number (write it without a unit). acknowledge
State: 0.75
